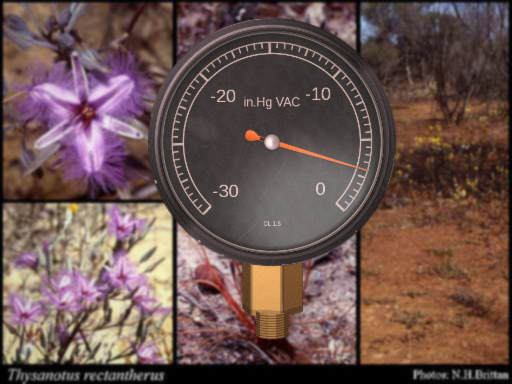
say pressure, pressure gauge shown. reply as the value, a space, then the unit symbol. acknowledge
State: -3 inHg
